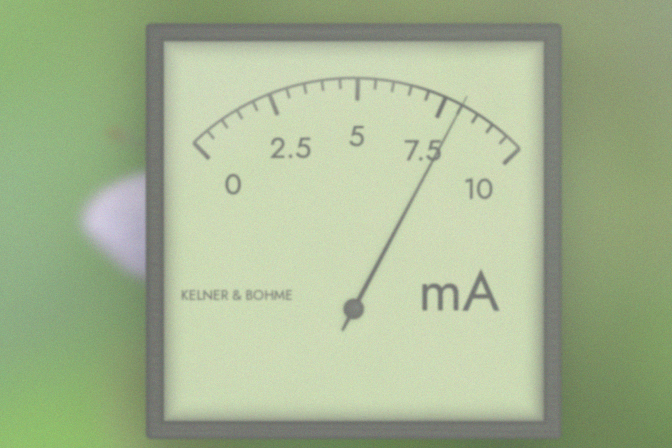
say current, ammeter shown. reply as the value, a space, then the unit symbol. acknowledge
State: 8 mA
